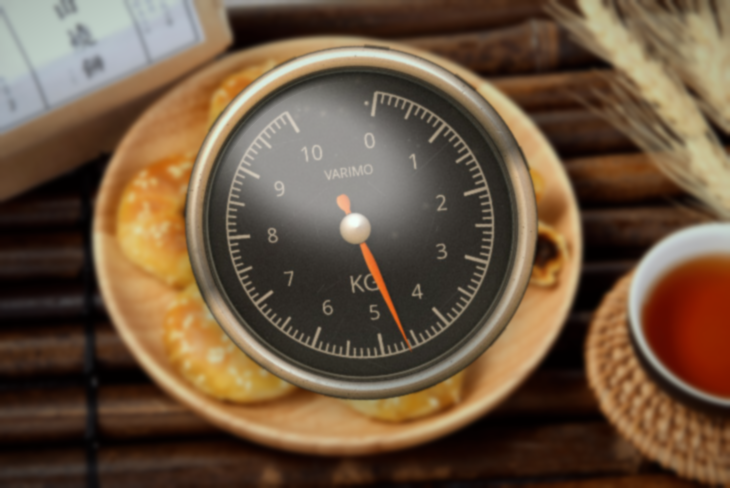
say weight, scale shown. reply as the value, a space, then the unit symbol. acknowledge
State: 4.6 kg
